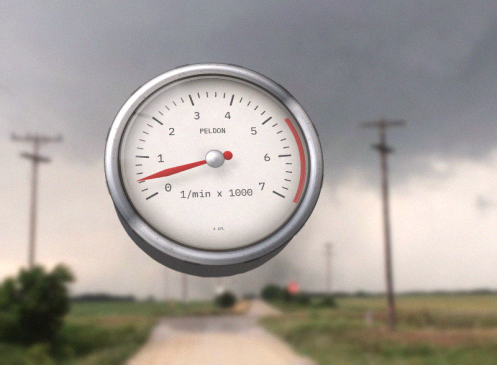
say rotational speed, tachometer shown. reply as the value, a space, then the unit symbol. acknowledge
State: 400 rpm
